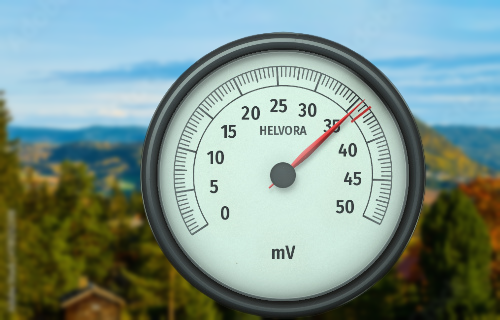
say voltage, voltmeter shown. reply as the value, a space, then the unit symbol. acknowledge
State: 35.5 mV
